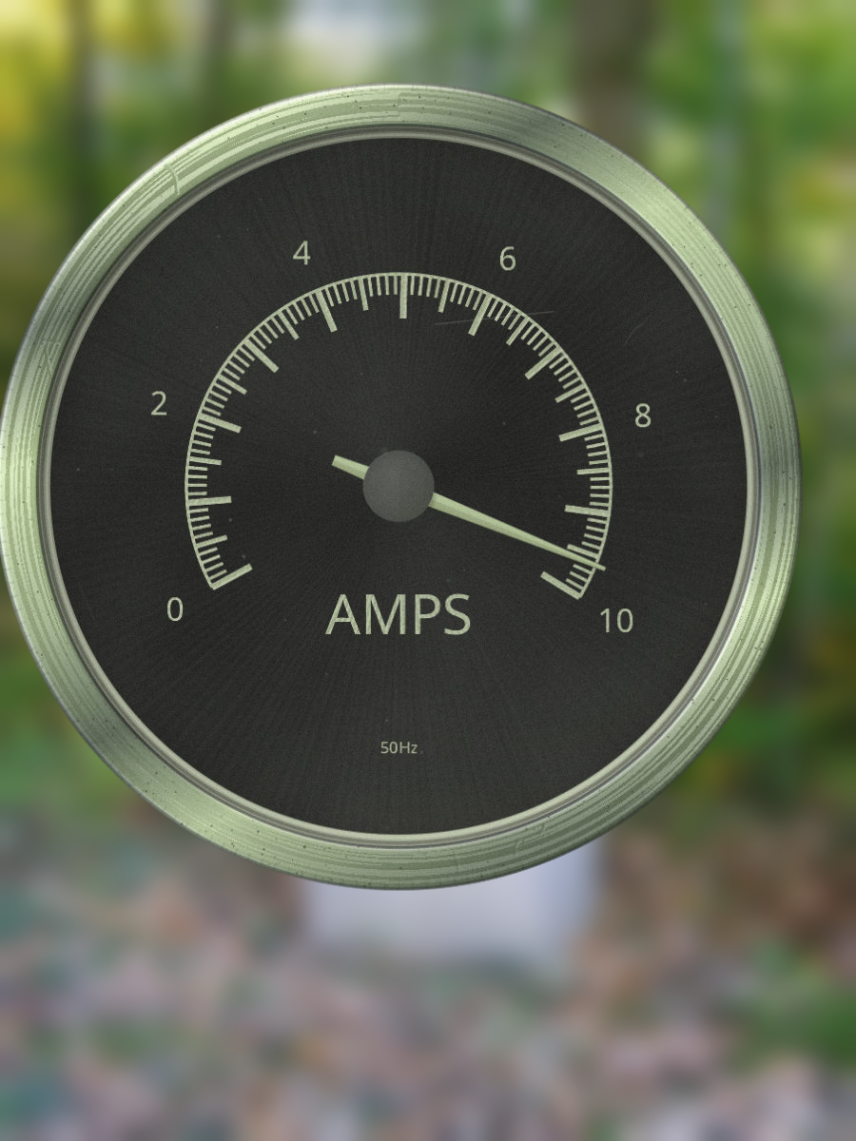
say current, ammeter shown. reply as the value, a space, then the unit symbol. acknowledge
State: 9.6 A
